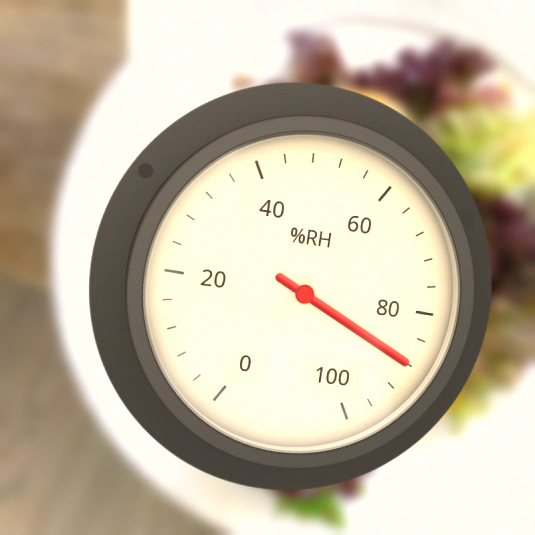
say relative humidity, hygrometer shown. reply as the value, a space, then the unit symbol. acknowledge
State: 88 %
